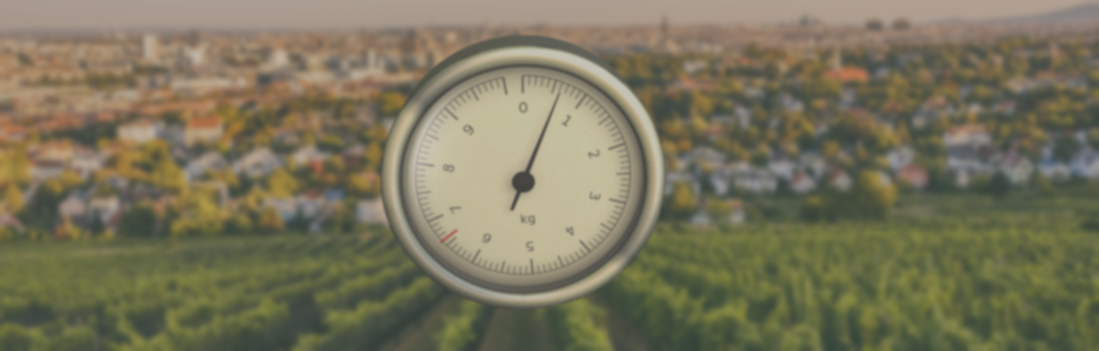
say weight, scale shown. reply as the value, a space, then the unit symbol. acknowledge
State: 0.6 kg
